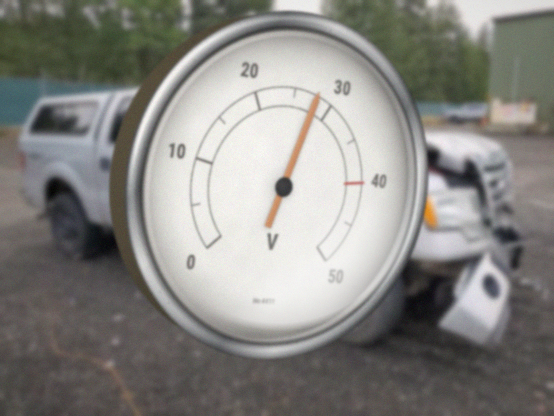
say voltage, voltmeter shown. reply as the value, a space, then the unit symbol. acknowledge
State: 27.5 V
